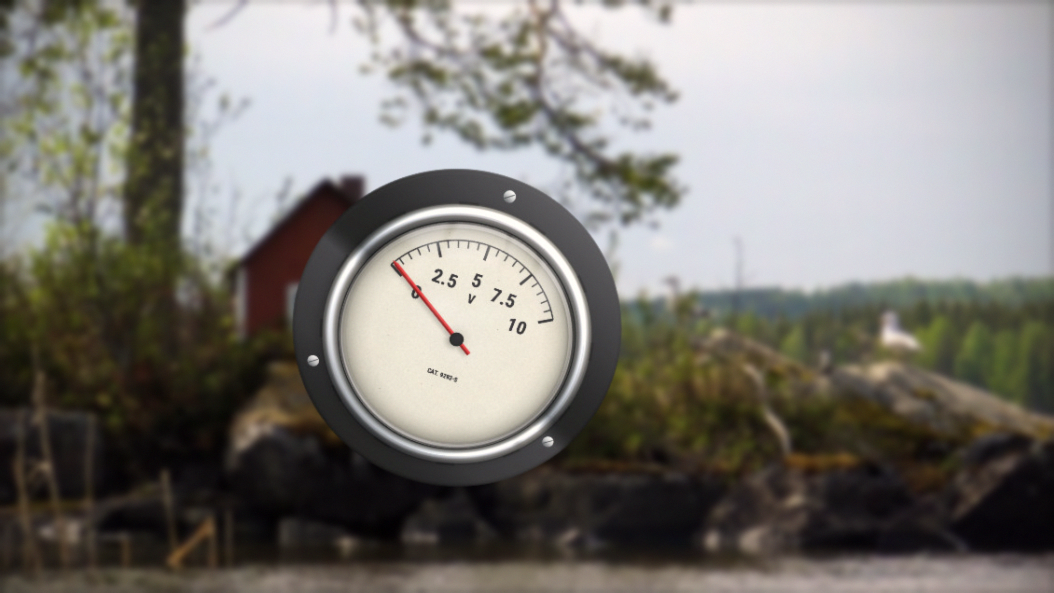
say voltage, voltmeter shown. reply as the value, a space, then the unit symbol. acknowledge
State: 0.25 V
